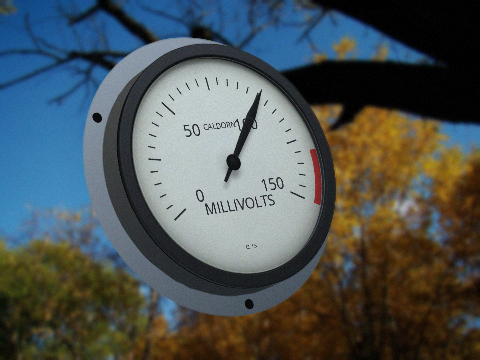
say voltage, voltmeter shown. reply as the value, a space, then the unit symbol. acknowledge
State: 100 mV
